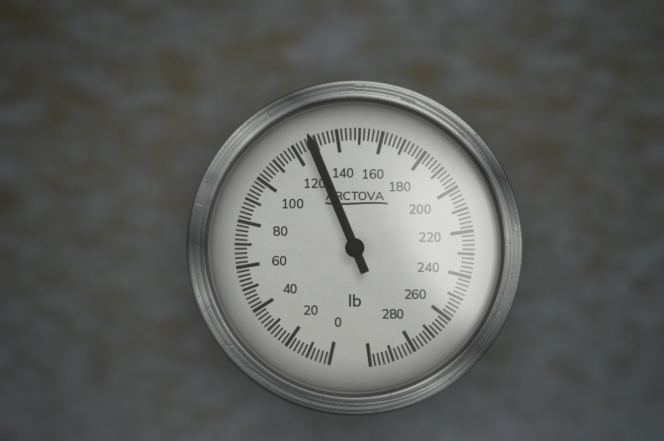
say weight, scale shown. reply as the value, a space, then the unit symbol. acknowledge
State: 128 lb
